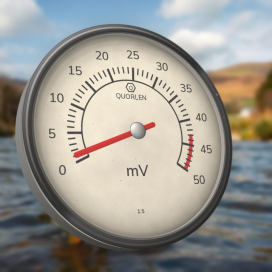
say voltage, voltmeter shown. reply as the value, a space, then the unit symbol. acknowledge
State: 1 mV
